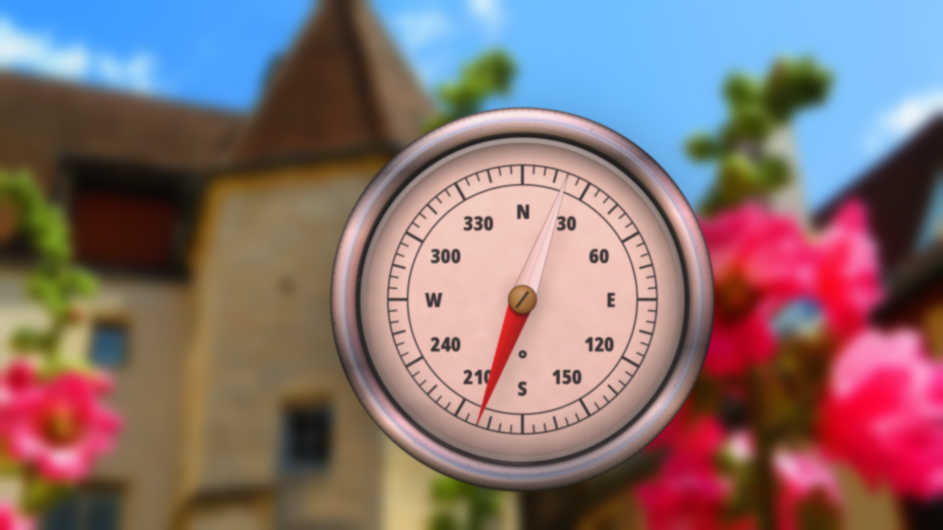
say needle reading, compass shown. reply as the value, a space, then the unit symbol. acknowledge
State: 200 °
